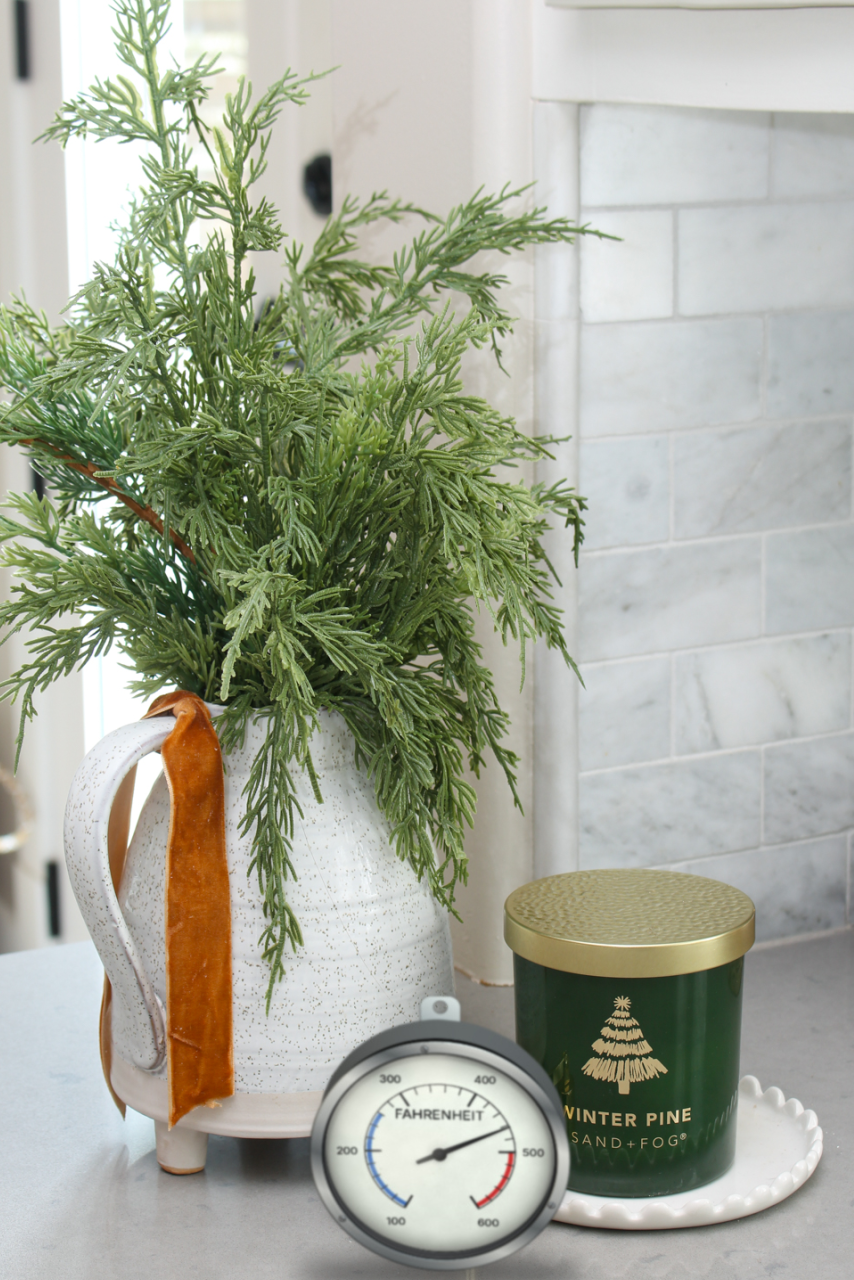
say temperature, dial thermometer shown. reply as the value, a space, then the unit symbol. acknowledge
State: 460 °F
